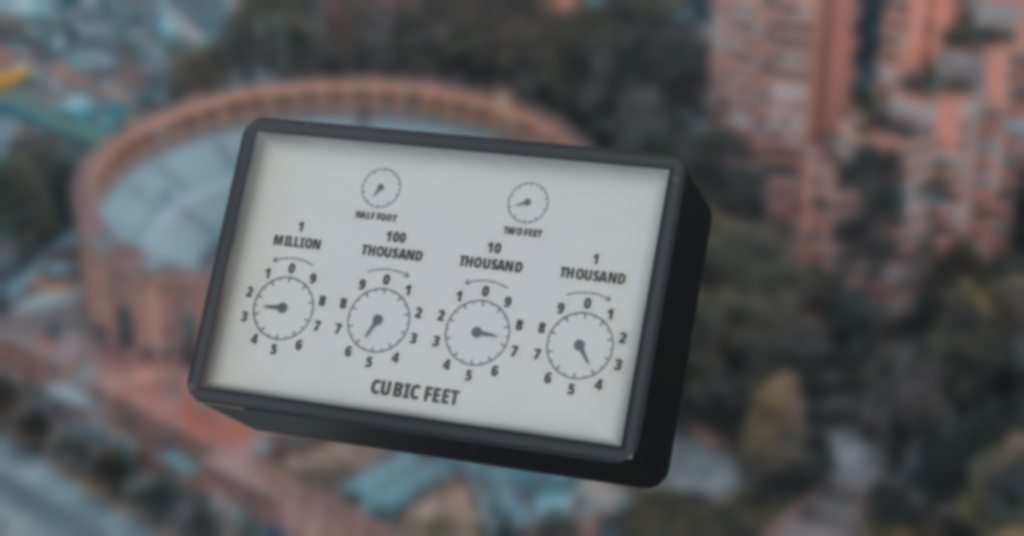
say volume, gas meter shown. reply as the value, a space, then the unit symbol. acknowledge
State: 257400 ft³
